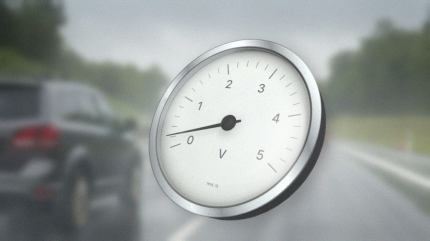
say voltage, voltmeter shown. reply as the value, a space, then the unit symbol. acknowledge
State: 0.2 V
